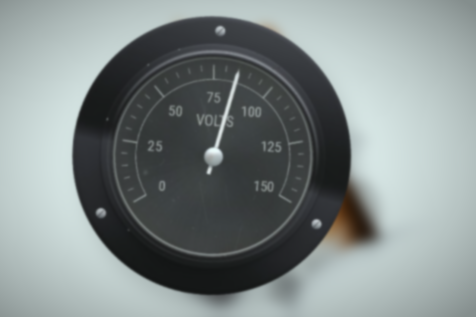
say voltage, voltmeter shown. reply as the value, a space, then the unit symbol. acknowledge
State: 85 V
